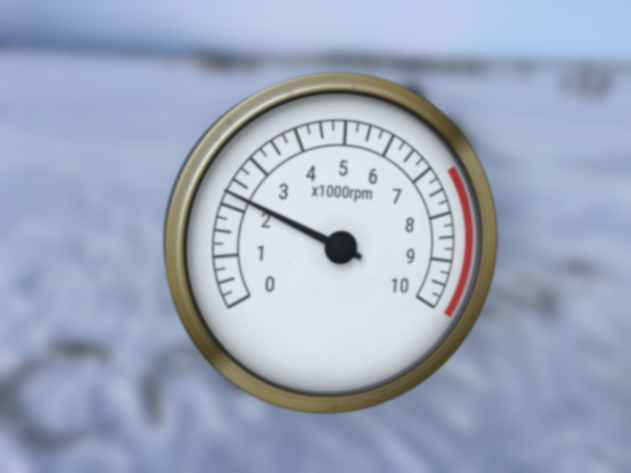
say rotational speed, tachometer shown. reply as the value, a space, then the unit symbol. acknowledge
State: 2250 rpm
